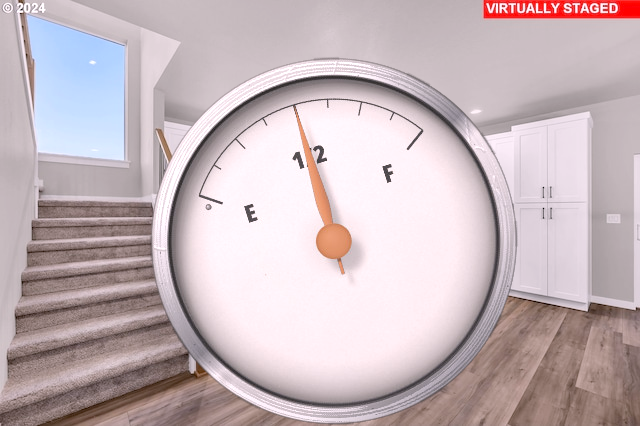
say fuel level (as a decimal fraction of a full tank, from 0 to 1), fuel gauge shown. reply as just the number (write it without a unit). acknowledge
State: 0.5
